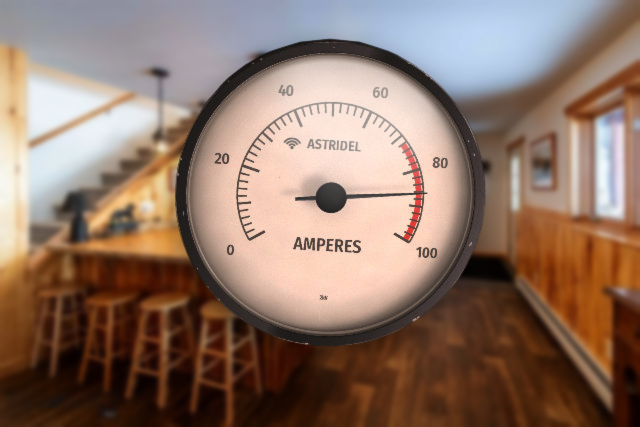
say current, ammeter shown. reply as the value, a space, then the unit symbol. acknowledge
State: 86 A
